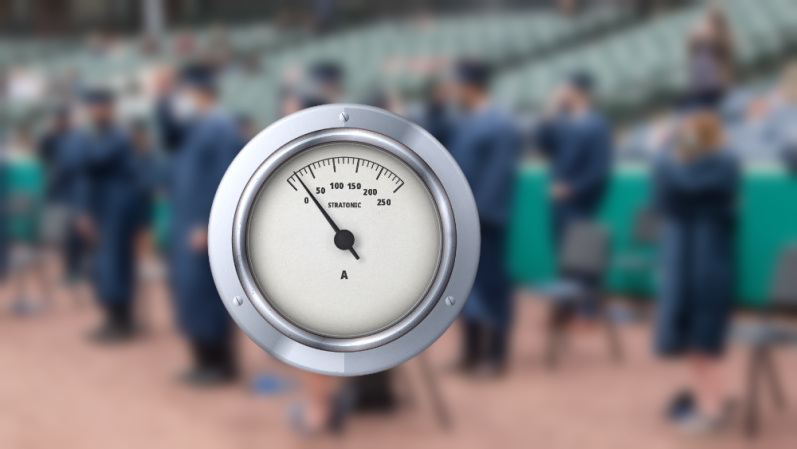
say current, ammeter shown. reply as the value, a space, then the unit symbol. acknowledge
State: 20 A
